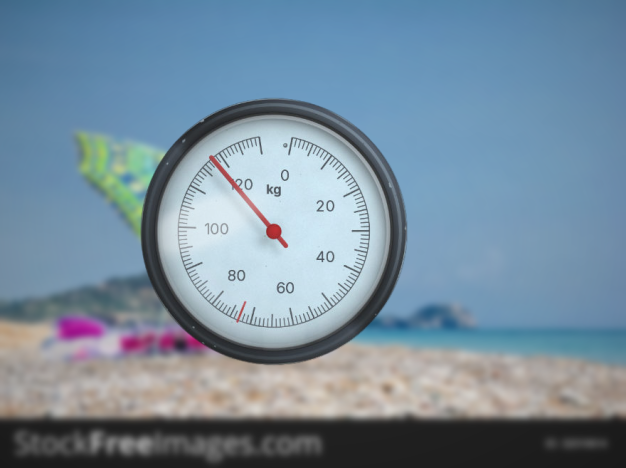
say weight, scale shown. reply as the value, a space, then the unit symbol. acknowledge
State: 118 kg
